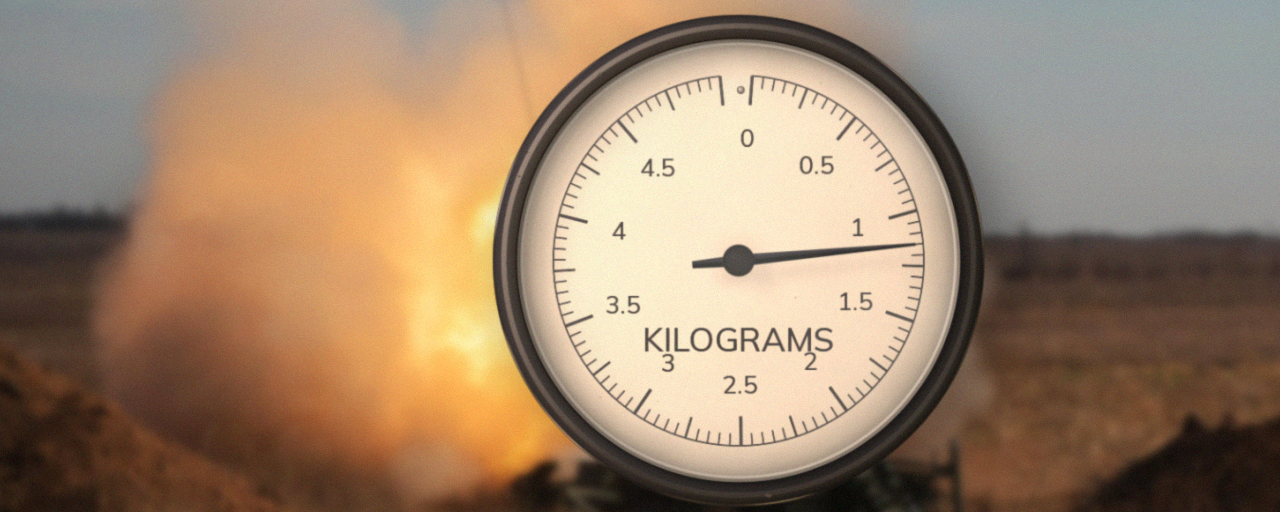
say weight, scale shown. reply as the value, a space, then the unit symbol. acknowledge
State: 1.15 kg
